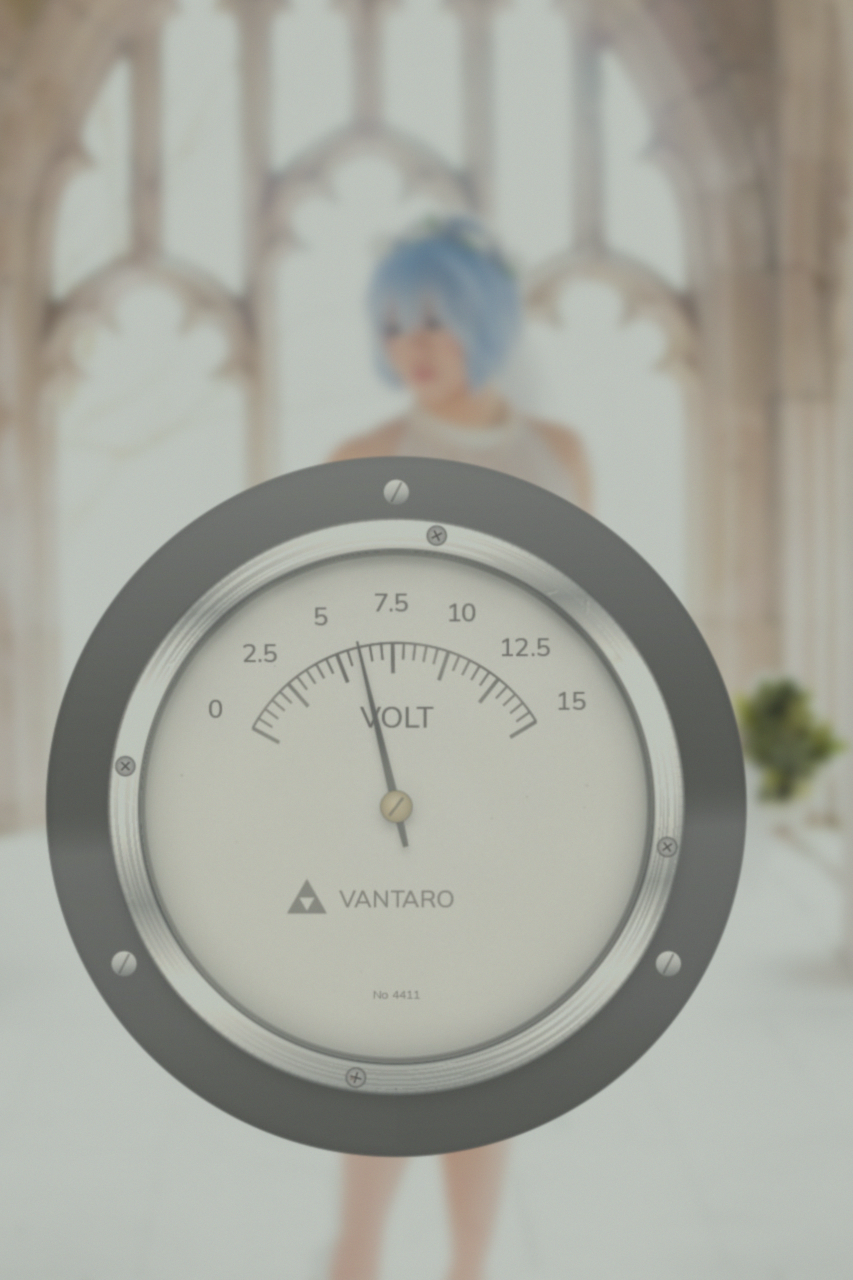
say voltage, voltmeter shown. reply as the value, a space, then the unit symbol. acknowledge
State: 6 V
